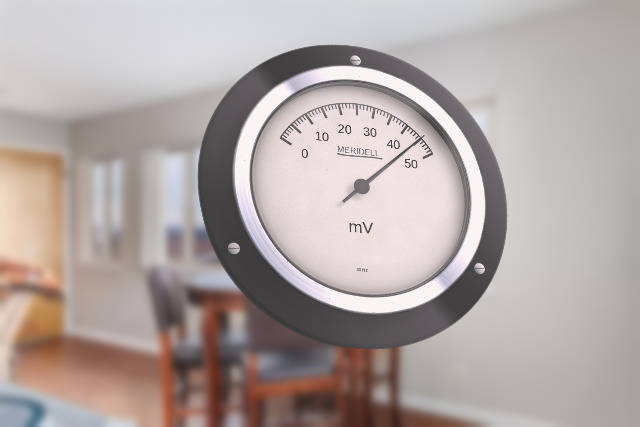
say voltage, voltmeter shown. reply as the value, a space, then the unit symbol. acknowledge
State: 45 mV
